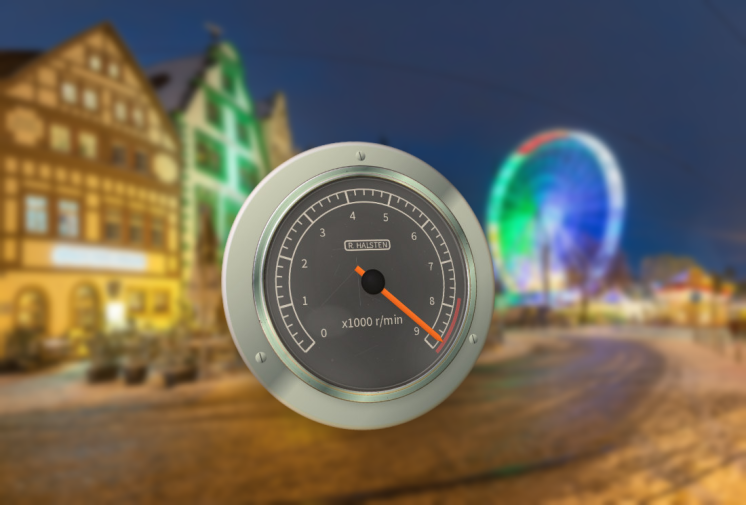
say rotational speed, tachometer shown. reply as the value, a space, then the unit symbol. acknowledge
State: 8800 rpm
